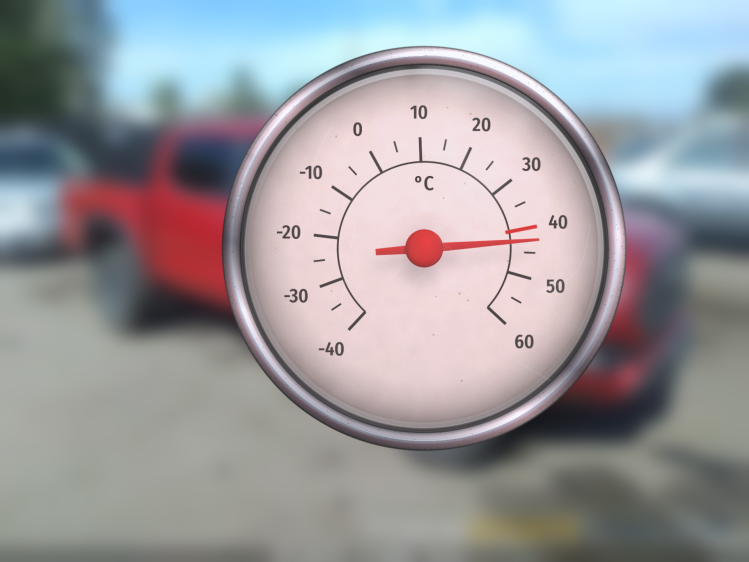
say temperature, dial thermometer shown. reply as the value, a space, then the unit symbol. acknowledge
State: 42.5 °C
